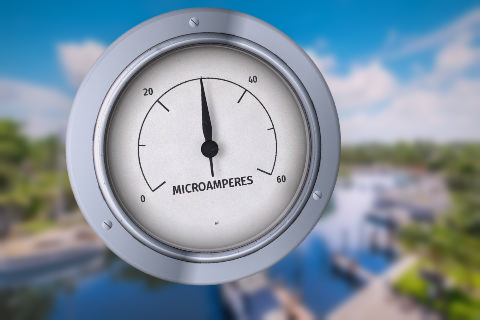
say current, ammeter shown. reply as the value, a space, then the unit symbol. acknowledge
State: 30 µA
